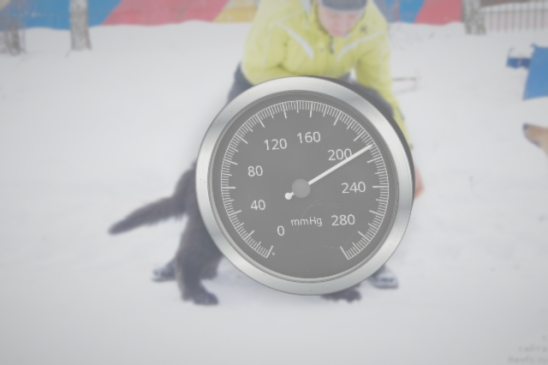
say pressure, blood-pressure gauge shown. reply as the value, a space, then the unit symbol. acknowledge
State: 210 mmHg
